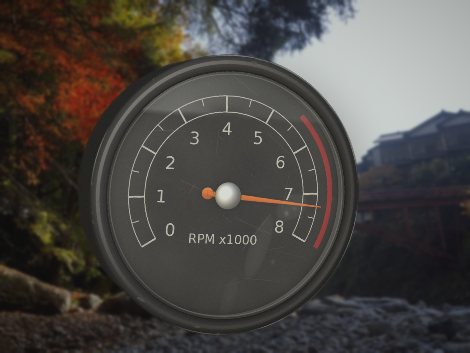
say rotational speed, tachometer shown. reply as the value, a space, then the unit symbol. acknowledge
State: 7250 rpm
